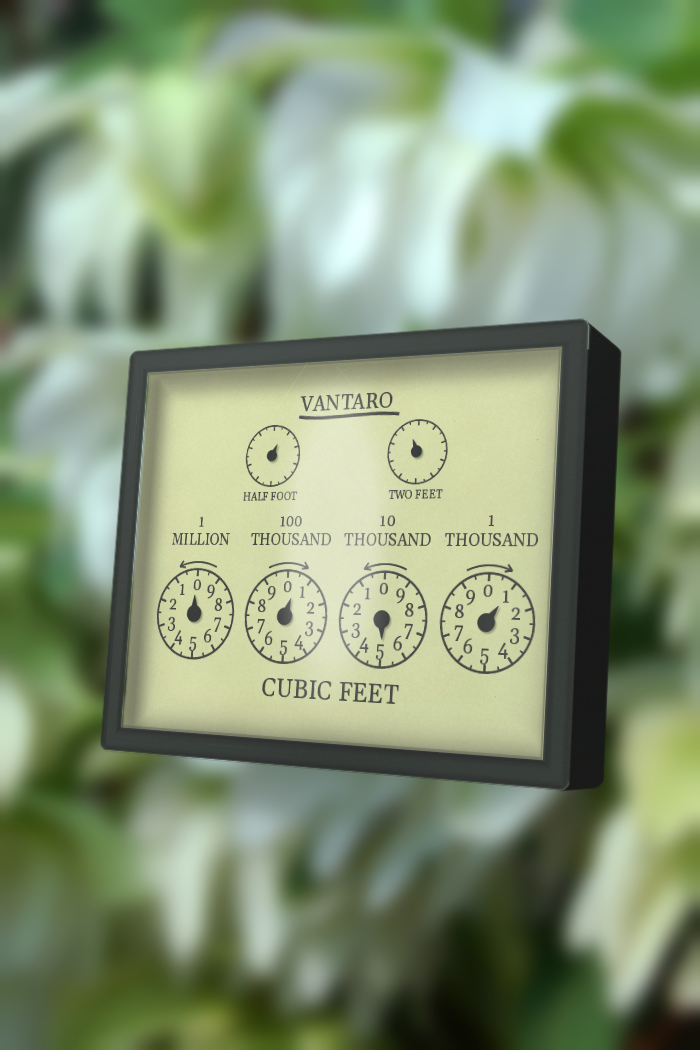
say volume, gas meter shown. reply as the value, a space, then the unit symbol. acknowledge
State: 5100 ft³
